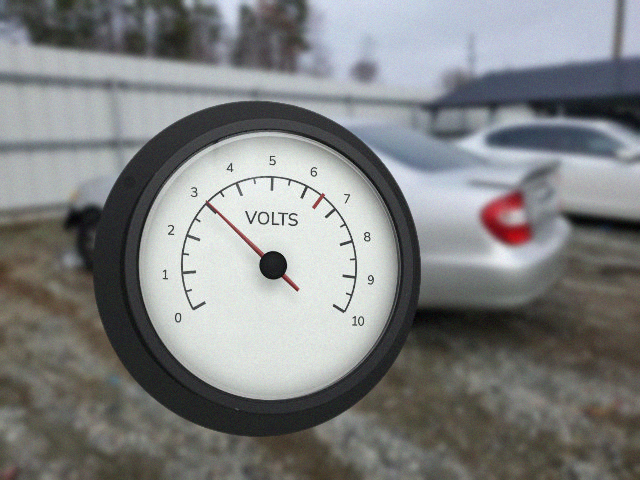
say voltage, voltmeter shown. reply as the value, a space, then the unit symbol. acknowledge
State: 3 V
